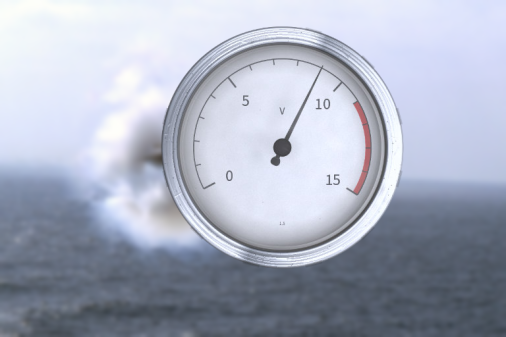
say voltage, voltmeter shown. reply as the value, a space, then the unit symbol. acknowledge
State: 9 V
